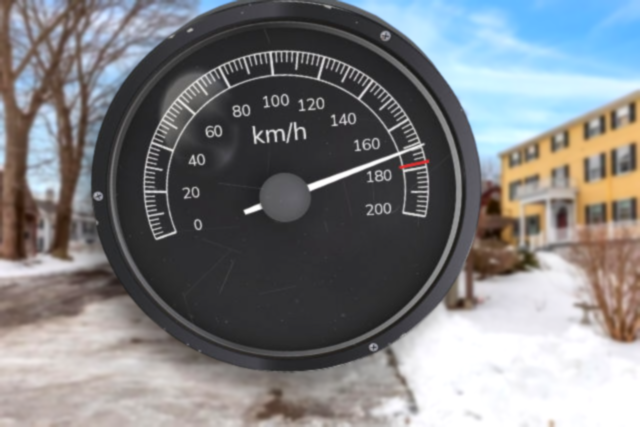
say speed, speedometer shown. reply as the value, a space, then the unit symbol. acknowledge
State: 170 km/h
